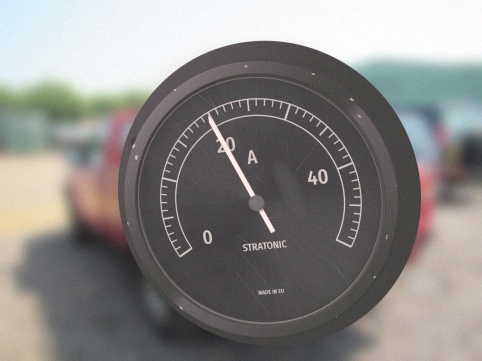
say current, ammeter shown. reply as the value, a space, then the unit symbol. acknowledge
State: 20 A
